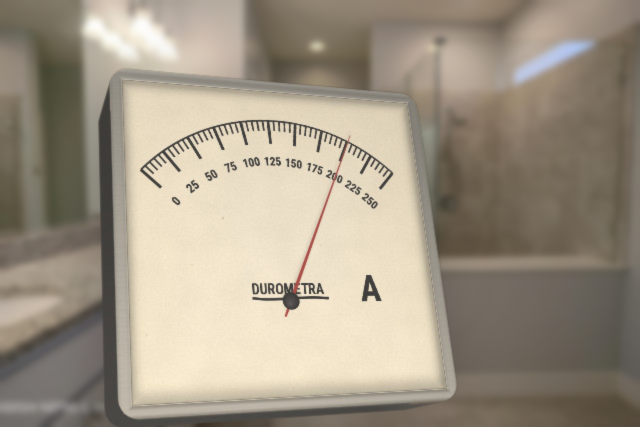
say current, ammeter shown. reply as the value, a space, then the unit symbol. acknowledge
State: 200 A
